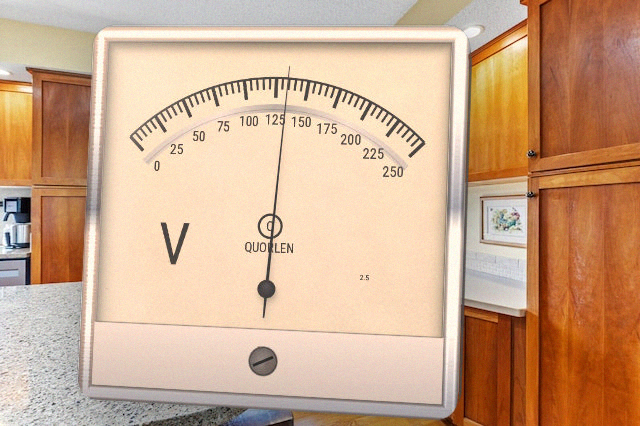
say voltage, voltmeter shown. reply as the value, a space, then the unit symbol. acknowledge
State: 135 V
